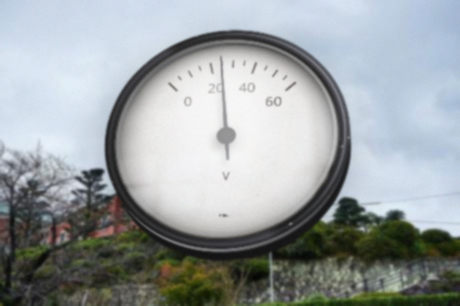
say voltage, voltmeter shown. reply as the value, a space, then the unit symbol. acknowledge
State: 25 V
